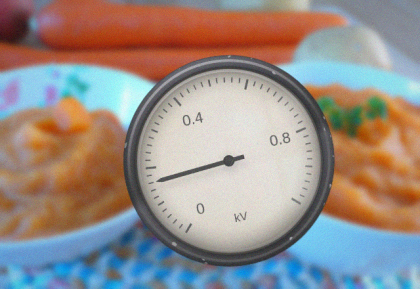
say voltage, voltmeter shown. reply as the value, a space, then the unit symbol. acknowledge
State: 0.16 kV
